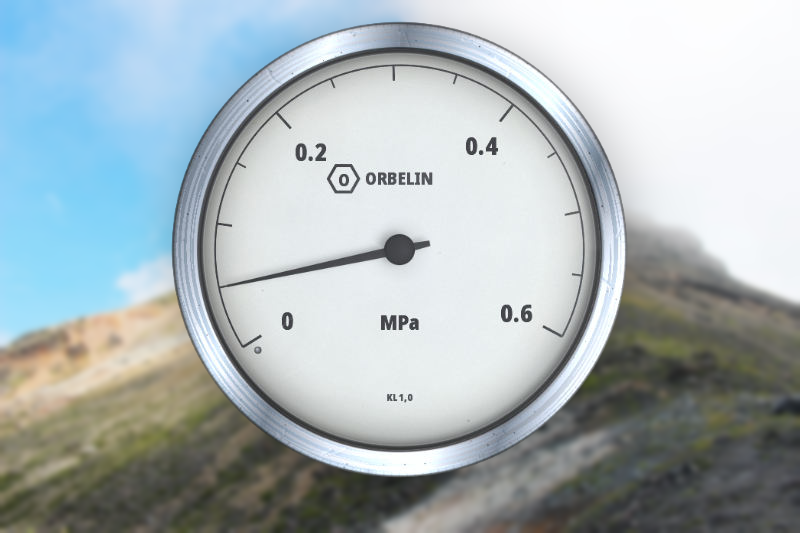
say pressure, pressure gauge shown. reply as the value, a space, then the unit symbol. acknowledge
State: 0.05 MPa
